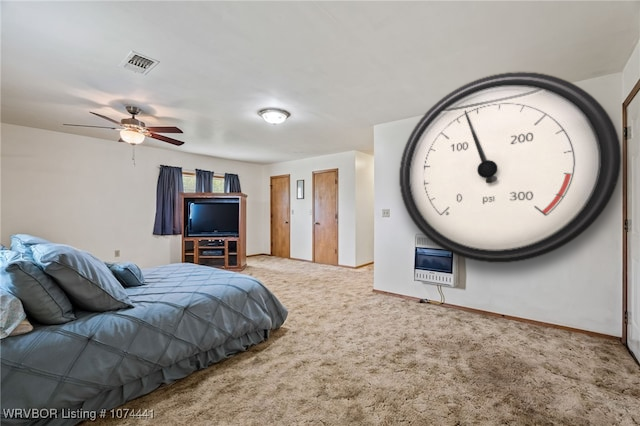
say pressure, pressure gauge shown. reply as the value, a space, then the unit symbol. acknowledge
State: 130 psi
